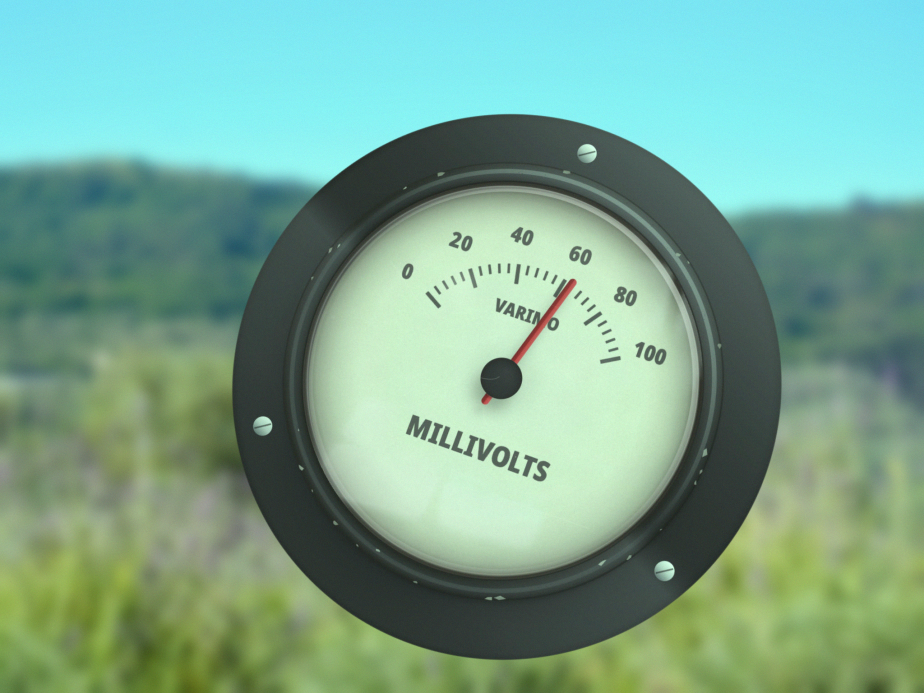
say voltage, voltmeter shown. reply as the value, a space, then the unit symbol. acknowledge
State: 64 mV
